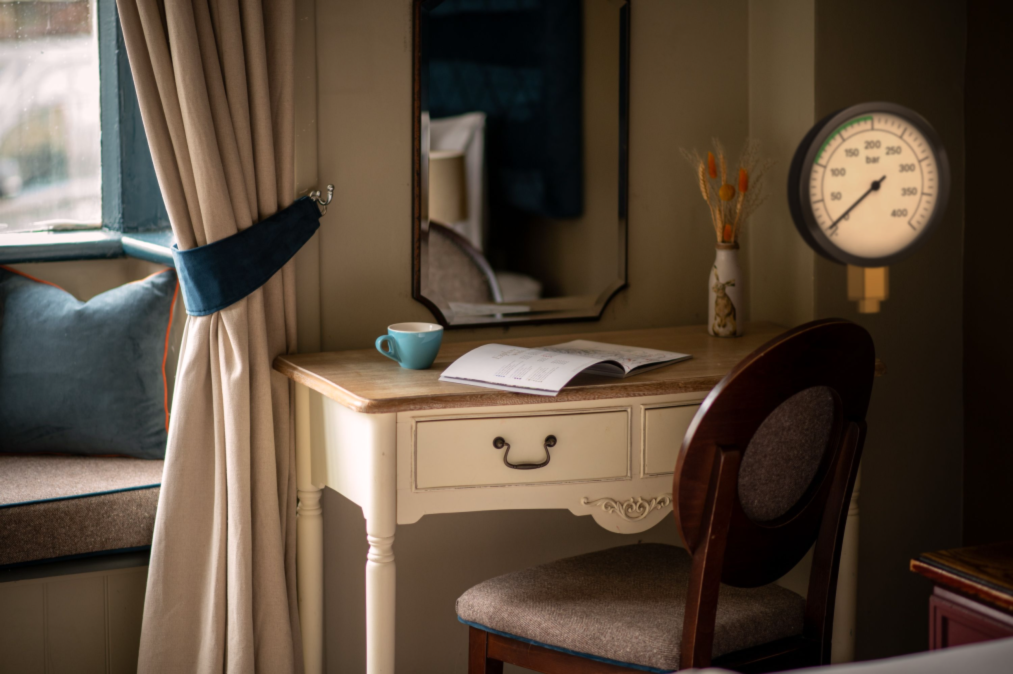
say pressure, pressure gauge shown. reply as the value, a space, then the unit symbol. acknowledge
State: 10 bar
